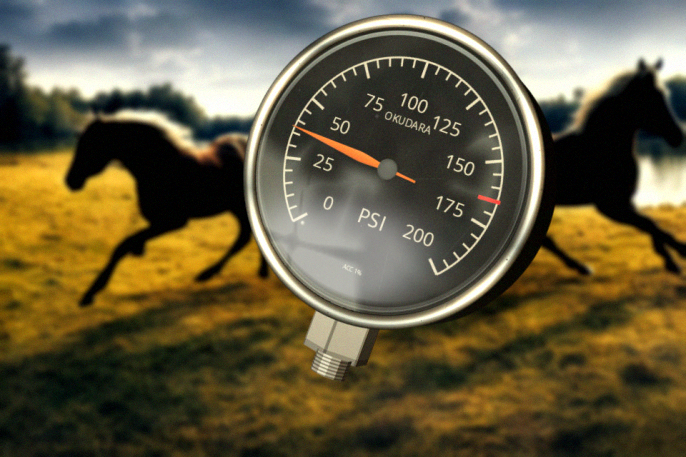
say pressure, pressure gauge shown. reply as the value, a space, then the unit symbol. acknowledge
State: 37.5 psi
